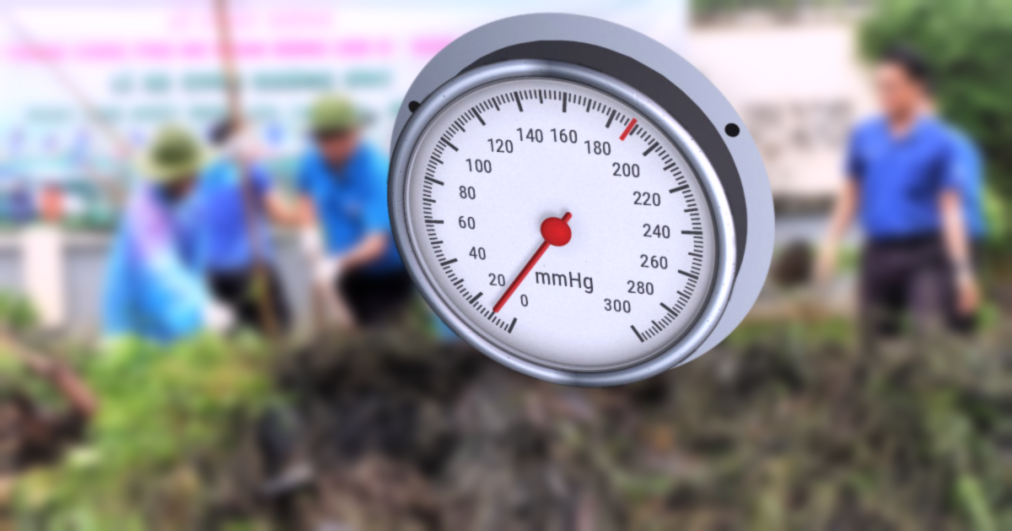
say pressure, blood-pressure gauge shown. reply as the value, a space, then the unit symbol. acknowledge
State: 10 mmHg
